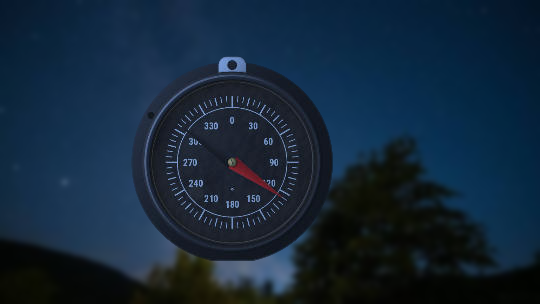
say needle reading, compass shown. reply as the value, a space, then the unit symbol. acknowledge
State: 125 °
